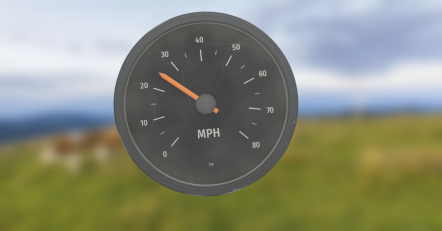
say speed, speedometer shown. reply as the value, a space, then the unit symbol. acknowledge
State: 25 mph
